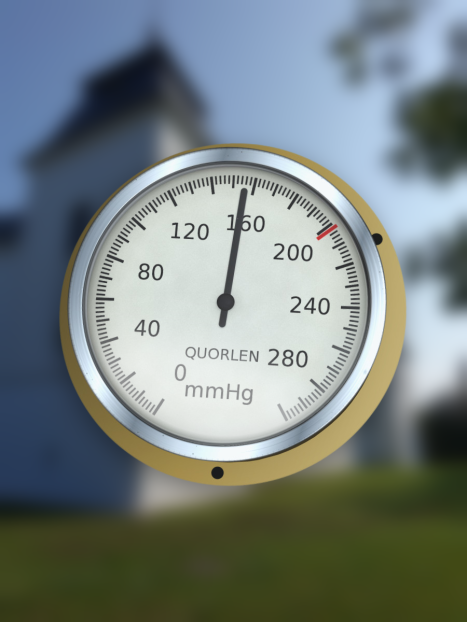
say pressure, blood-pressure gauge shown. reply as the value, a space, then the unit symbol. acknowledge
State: 156 mmHg
